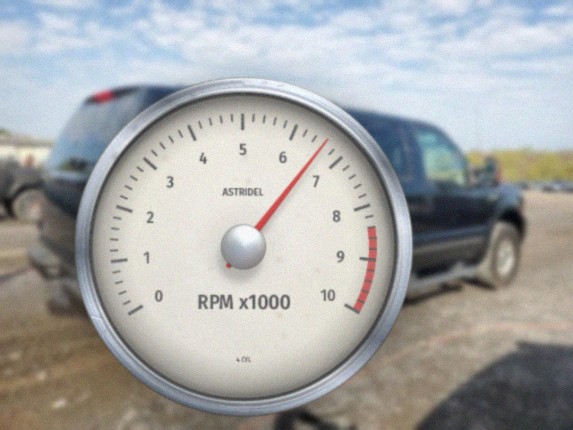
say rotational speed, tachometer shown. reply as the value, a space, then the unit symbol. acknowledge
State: 6600 rpm
